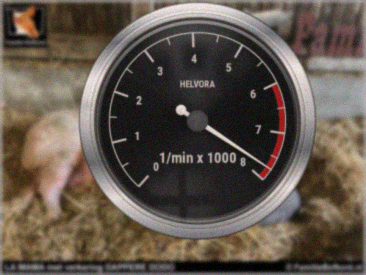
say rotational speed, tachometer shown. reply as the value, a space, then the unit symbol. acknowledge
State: 7750 rpm
